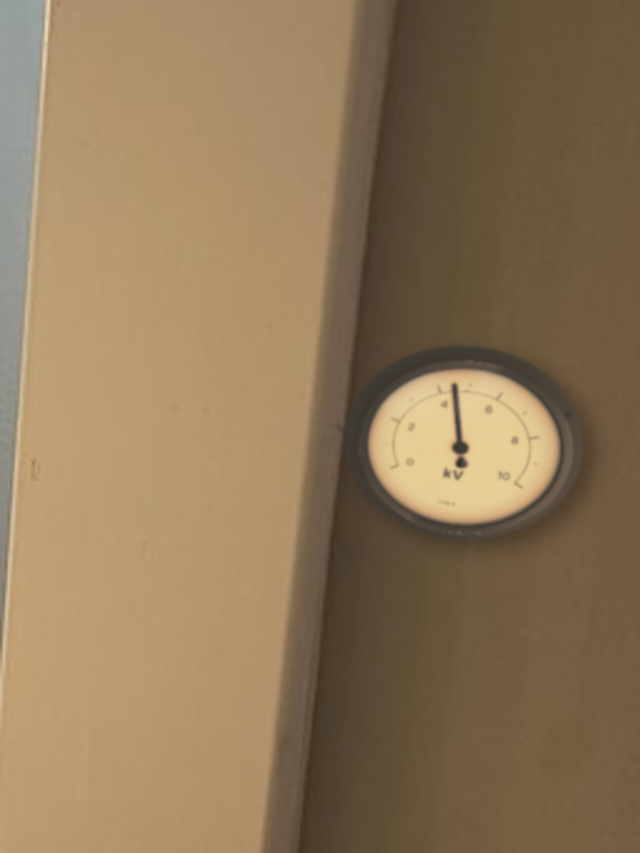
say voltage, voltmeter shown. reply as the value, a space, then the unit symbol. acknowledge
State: 4.5 kV
